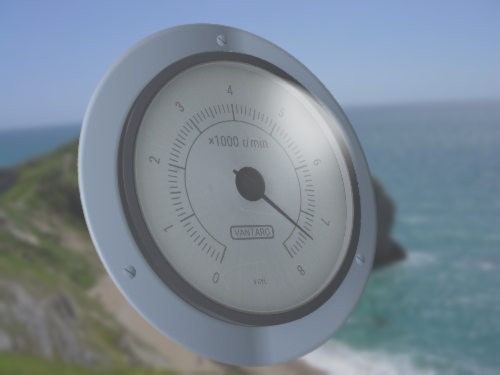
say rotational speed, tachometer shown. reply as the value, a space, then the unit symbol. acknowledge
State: 7500 rpm
